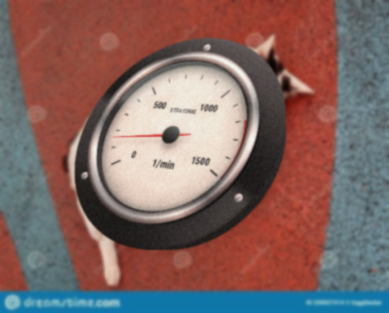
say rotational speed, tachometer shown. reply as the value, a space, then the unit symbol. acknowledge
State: 150 rpm
